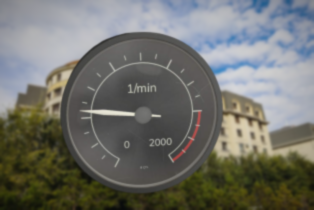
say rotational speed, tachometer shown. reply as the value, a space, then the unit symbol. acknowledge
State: 450 rpm
